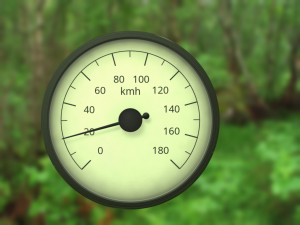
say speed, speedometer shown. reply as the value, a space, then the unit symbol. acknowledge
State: 20 km/h
